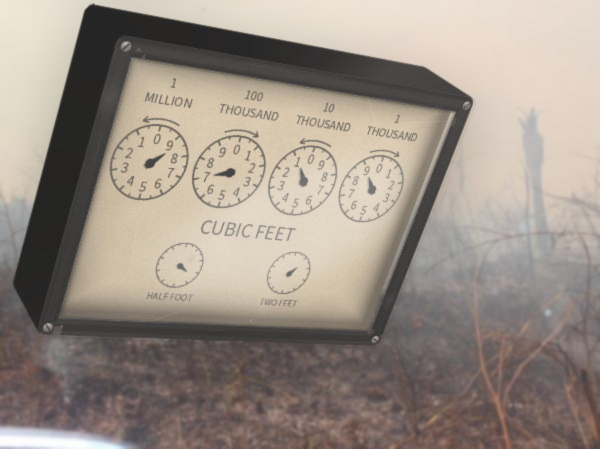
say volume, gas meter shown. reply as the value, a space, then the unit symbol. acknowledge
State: 870900 ft³
